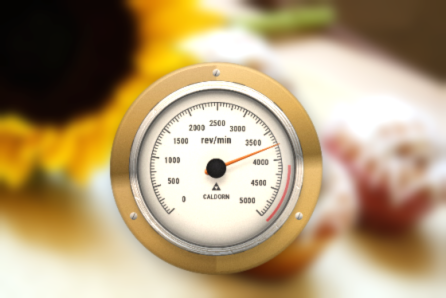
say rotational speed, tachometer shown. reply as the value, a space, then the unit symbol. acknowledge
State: 3750 rpm
